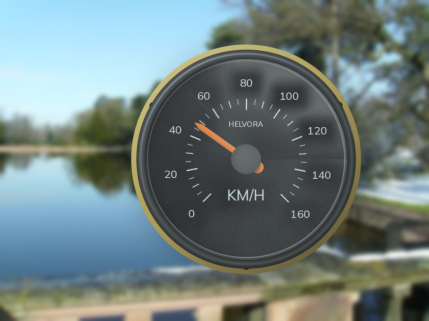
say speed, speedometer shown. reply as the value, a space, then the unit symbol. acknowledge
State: 47.5 km/h
